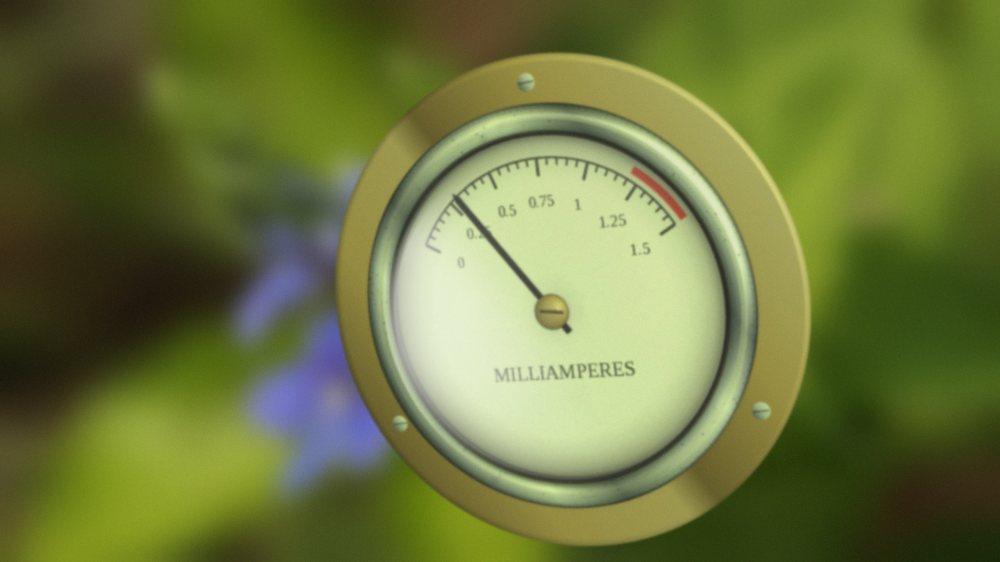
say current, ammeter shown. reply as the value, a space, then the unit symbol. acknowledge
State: 0.3 mA
